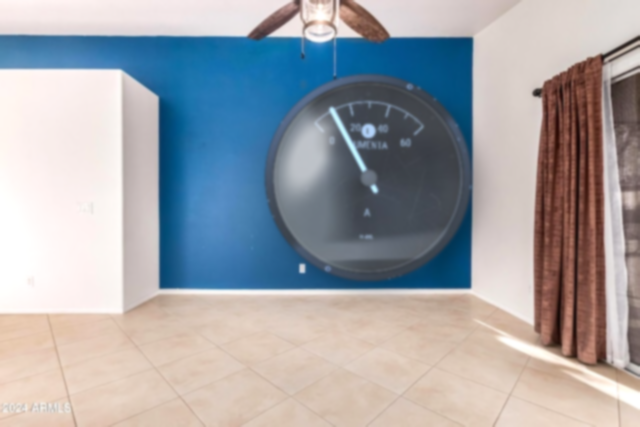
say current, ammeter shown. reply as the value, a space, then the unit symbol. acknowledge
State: 10 A
